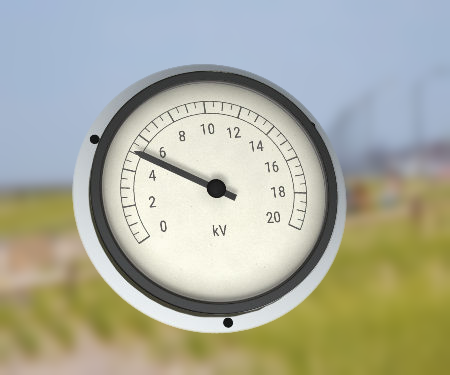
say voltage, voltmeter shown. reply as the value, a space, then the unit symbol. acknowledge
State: 5 kV
